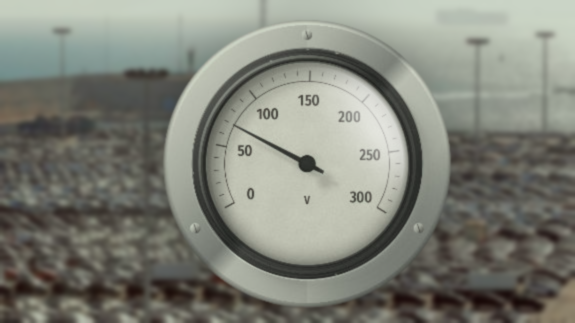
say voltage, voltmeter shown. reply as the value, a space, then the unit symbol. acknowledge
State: 70 V
